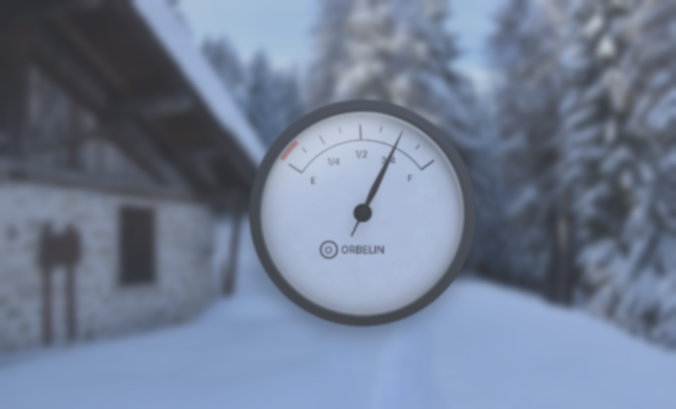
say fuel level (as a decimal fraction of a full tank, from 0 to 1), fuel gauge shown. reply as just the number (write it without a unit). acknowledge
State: 0.75
